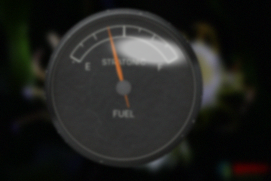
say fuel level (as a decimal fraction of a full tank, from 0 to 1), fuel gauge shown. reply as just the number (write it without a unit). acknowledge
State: 0.375
